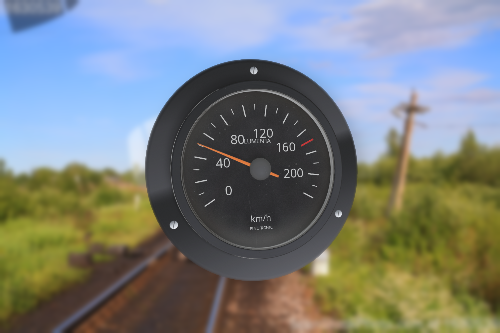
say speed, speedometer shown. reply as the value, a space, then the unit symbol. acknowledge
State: 50 km/h
